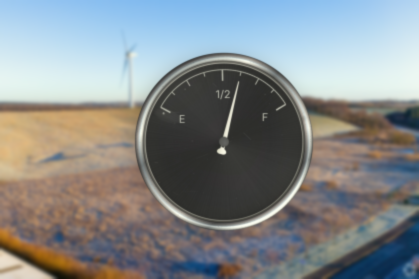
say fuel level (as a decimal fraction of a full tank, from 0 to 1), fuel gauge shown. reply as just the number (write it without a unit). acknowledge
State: 0.625
